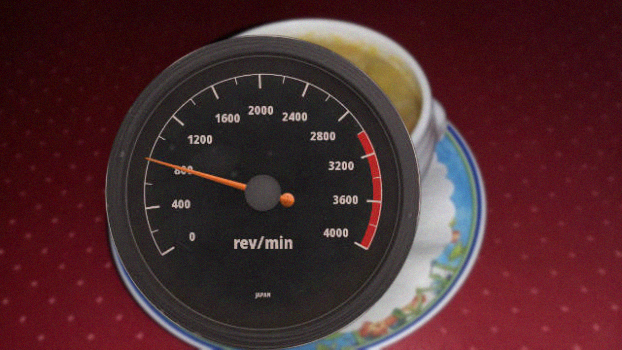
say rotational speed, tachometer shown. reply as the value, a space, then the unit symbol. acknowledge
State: 800 rpm
